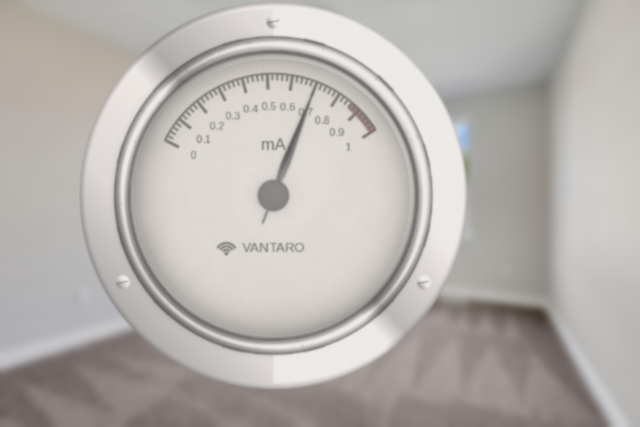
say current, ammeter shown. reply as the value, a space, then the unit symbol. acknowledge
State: 0.7 mA
